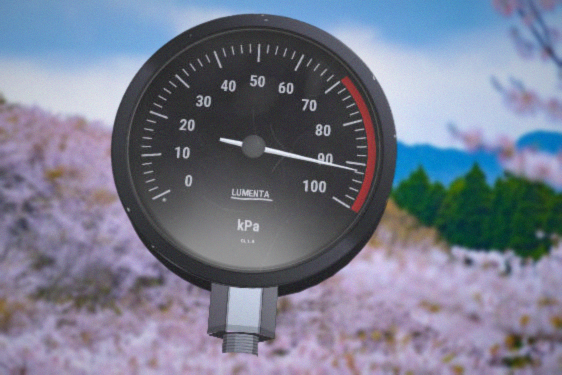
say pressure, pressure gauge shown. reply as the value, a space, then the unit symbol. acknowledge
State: 92 kPa
